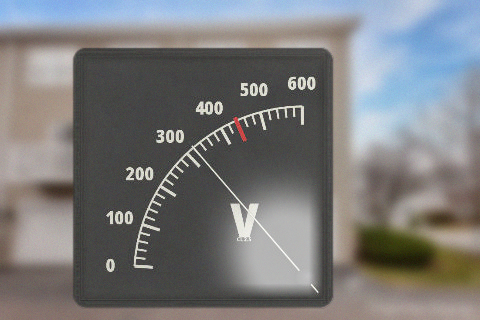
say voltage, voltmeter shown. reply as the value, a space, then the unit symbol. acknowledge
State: 320 V
